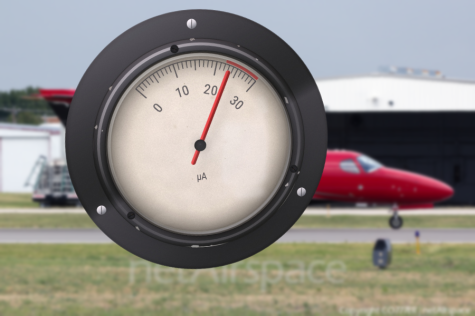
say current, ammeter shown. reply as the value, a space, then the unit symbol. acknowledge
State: 23 µA
